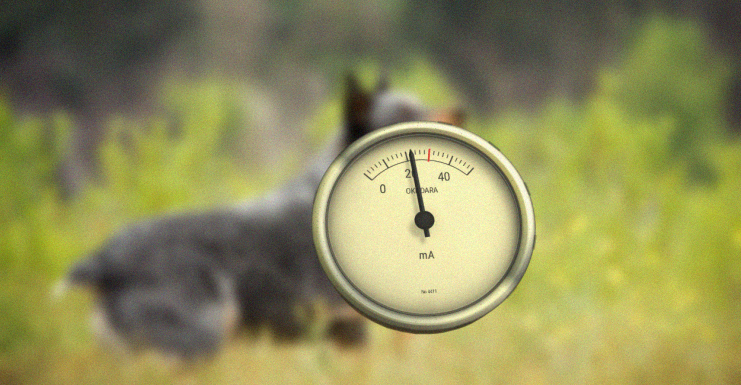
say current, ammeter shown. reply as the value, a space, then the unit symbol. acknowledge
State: 22 mA
